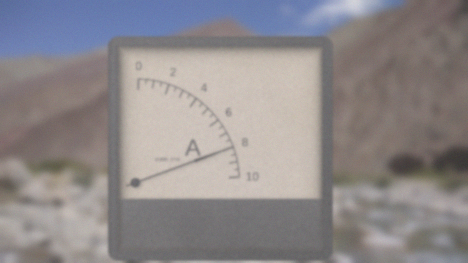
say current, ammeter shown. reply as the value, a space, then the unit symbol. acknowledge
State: 8 A
